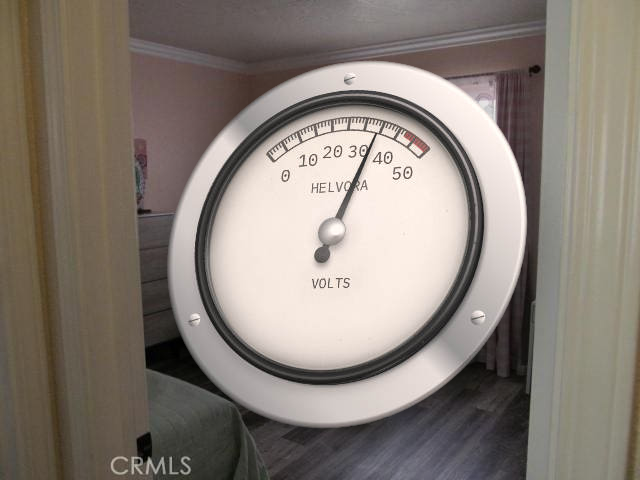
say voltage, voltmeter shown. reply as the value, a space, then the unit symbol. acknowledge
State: 35 V
